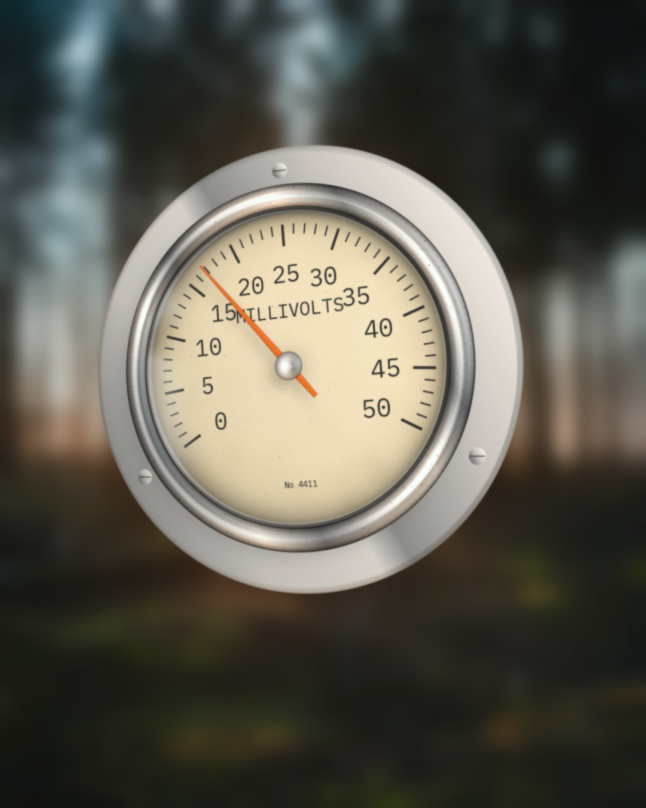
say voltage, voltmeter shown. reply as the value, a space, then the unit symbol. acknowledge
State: 17 mV
